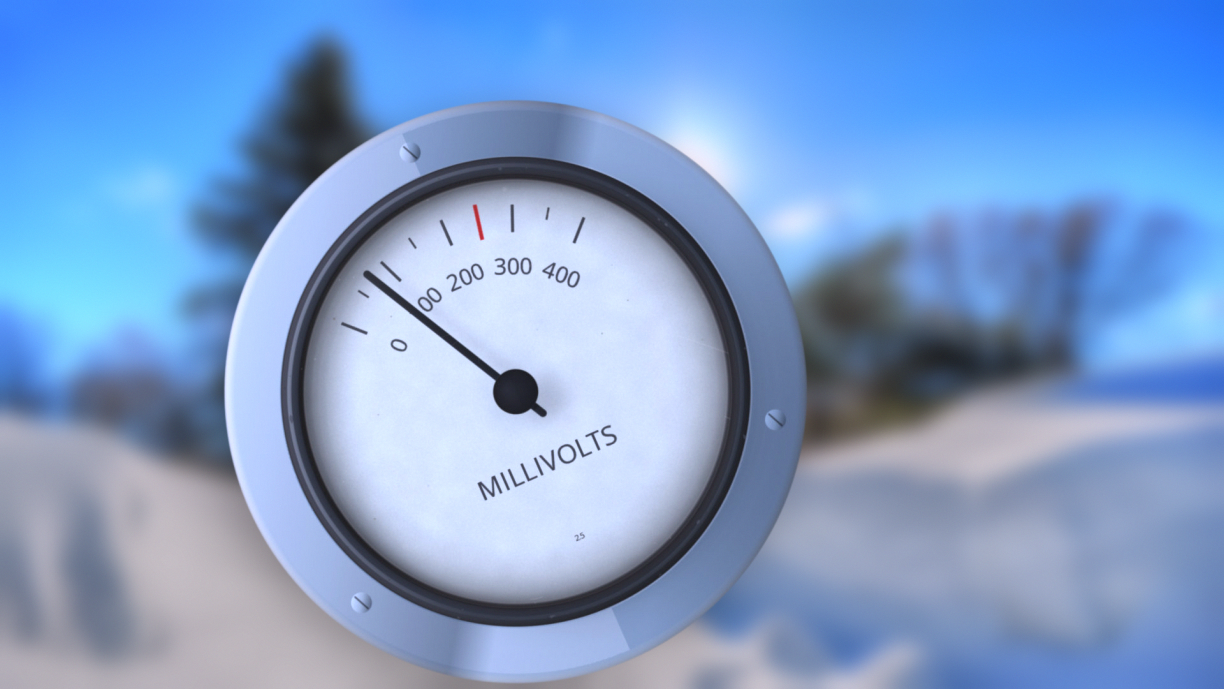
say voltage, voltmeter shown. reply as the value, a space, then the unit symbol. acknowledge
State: 75 mV
